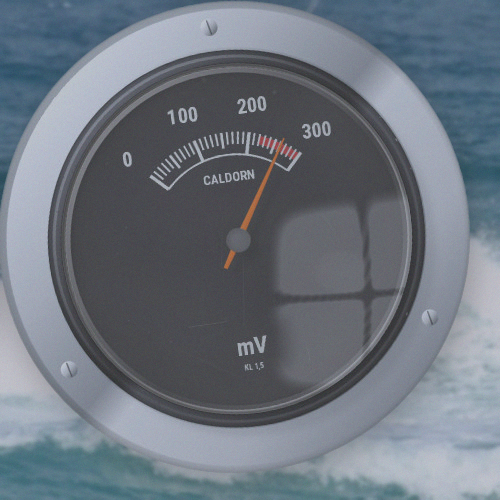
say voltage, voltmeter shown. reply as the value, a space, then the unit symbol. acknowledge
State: 260 mV
